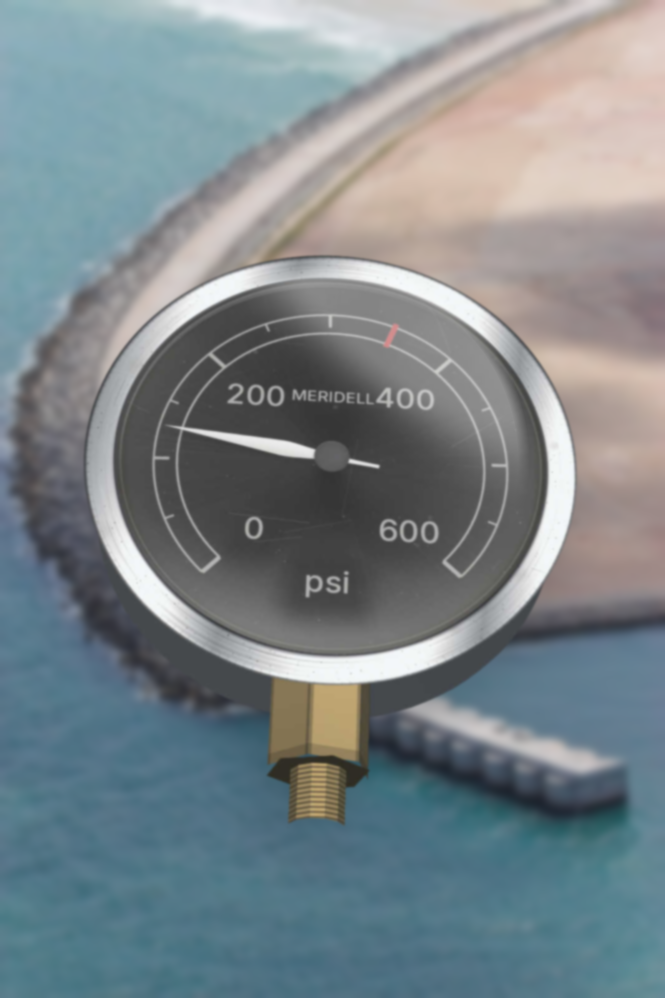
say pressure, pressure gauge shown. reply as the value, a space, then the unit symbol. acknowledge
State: 125 psi
